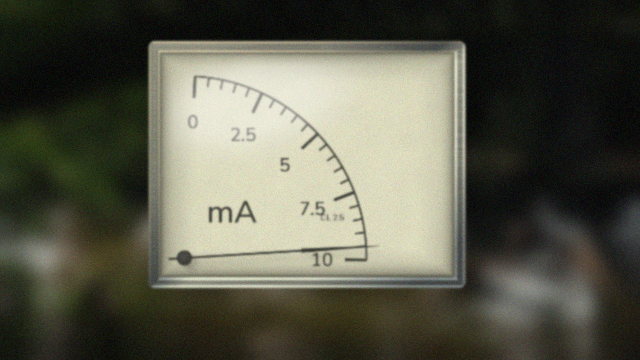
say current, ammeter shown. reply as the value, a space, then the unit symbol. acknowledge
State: 9.5 mA
